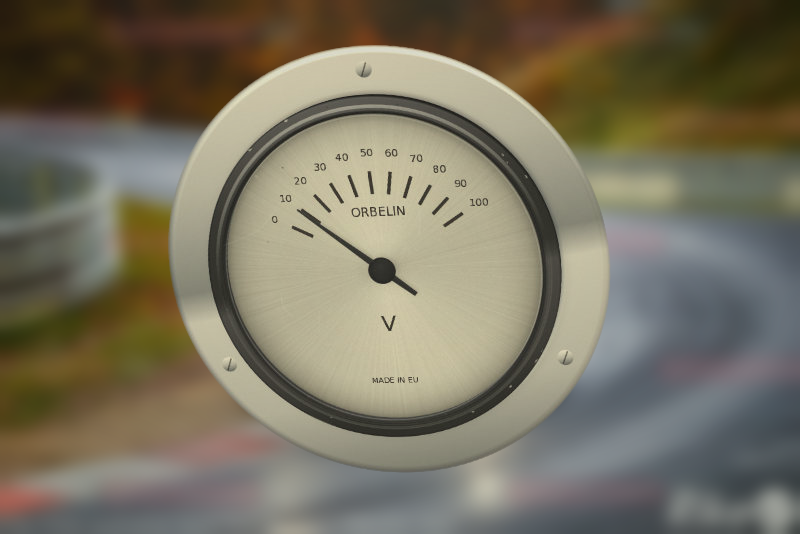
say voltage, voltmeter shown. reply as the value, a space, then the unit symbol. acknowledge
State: 10 V
